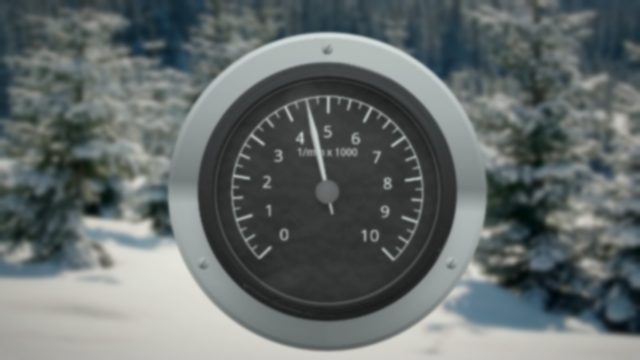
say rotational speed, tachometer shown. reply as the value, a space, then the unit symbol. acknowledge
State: 4500 rpm
